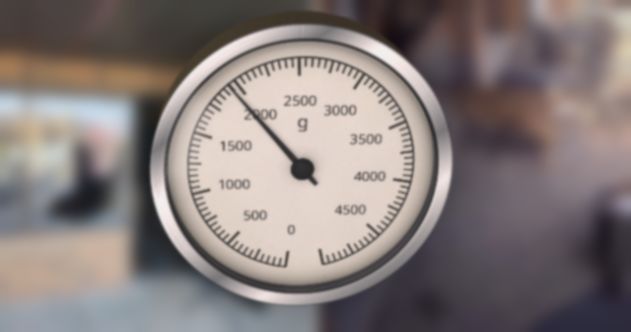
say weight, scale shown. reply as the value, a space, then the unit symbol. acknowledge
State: 1950 g
